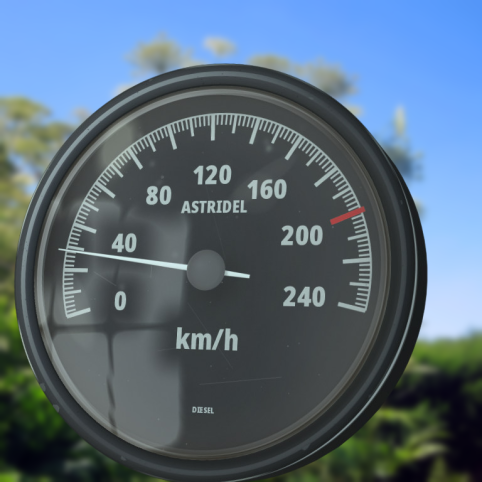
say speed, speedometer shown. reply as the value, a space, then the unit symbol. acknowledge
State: 28 km/h
